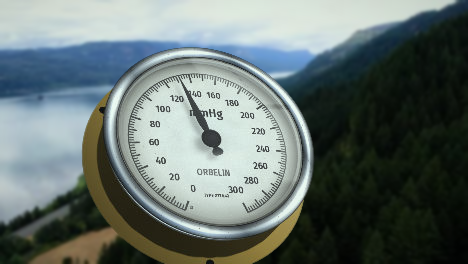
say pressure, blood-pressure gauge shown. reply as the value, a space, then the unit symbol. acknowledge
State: 130 mmHg
